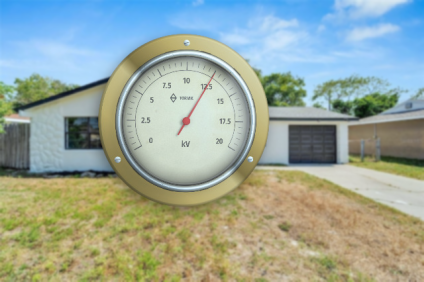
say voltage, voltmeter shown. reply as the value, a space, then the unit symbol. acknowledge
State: 12.5 kV
